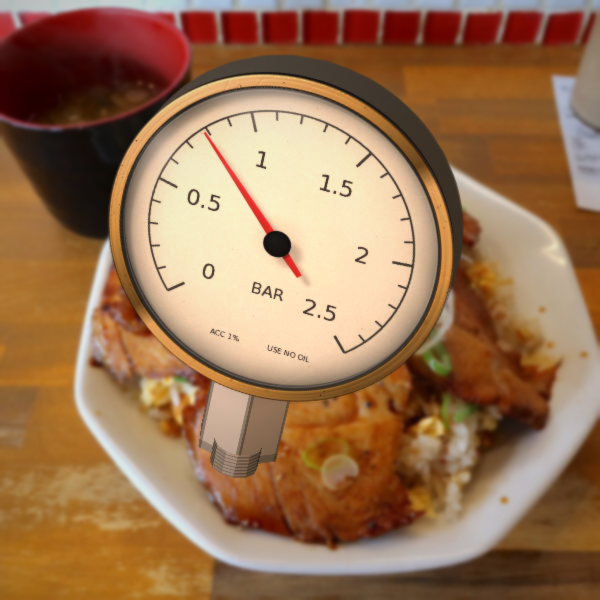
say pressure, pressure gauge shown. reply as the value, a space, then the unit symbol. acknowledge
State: 0.8 bar
